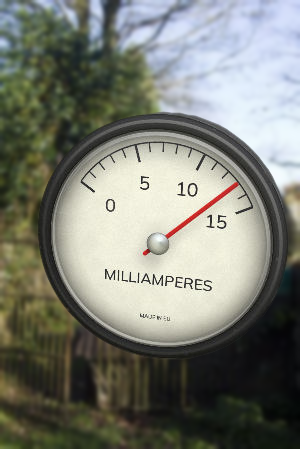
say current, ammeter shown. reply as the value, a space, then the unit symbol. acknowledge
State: 13 mA
